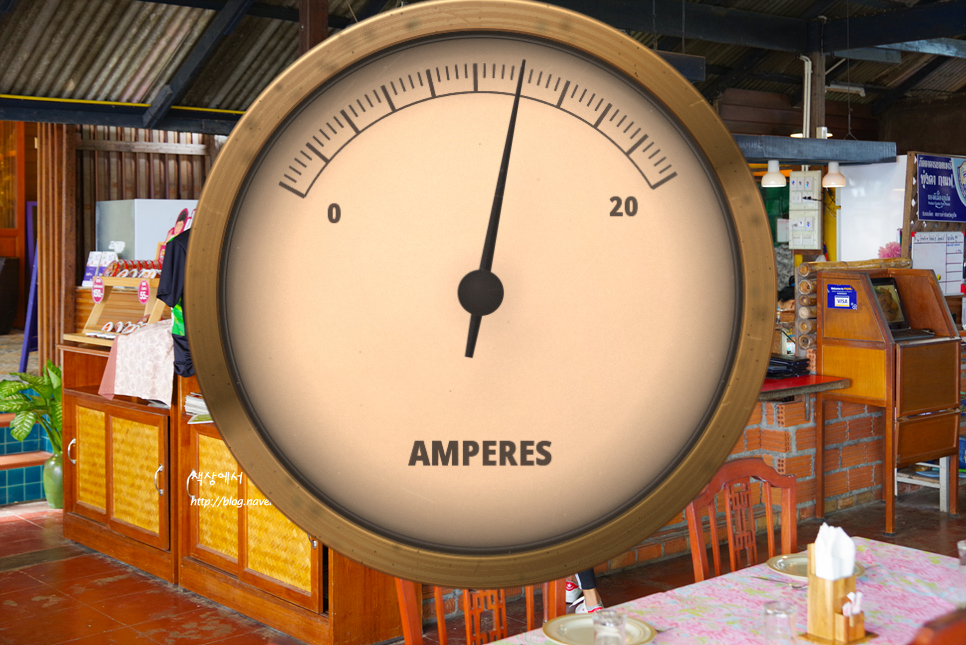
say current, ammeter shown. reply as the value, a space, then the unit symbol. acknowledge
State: 12 A
